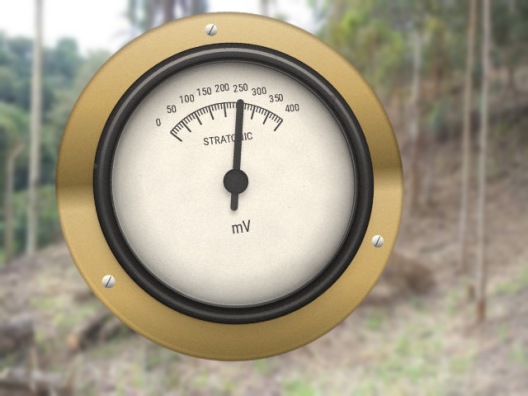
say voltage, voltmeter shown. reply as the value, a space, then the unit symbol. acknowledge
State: 250 mV
